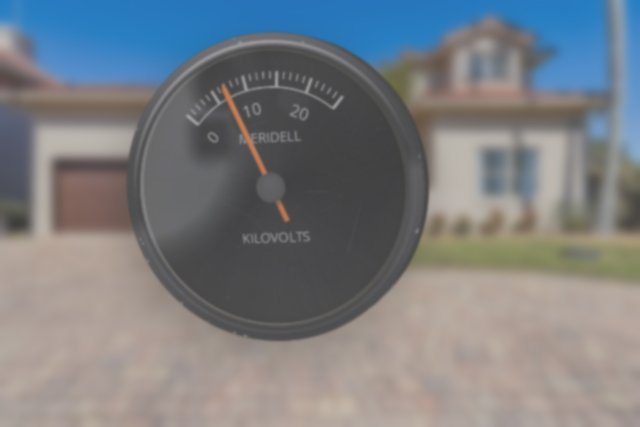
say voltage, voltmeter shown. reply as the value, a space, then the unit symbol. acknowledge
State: 7 kV
